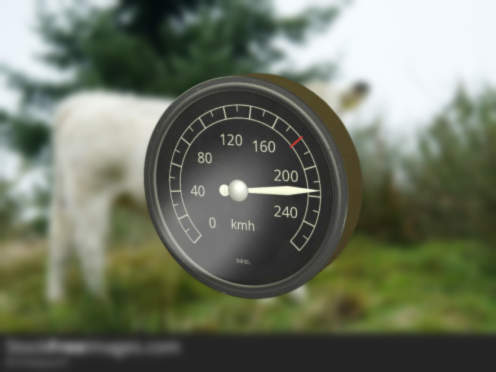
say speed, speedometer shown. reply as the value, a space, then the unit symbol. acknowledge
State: 215 km/h
